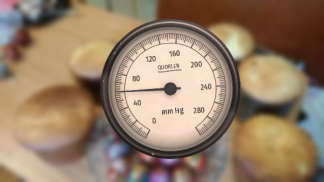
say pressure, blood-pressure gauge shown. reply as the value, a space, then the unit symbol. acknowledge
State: 60 mmHg
